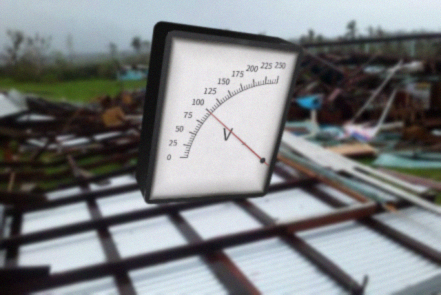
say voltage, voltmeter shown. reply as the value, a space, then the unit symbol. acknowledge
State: 100 V
